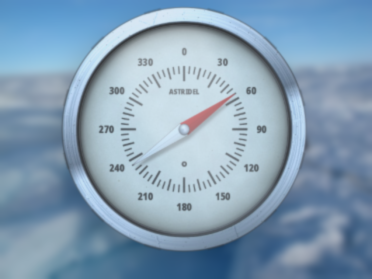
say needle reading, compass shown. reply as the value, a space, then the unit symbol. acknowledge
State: 55 °
